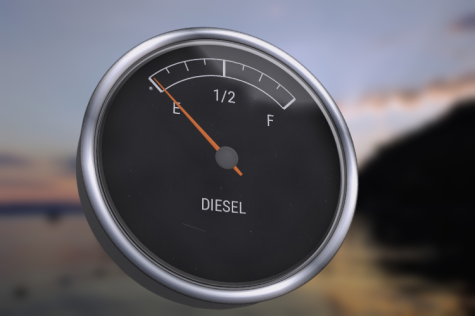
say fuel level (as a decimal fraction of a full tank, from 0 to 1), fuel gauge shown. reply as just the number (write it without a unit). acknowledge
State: 0
